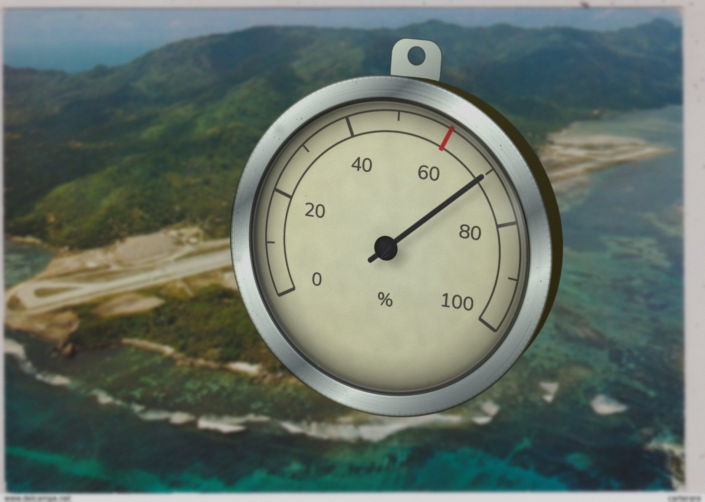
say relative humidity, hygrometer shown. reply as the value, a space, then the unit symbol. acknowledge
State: 70 %
